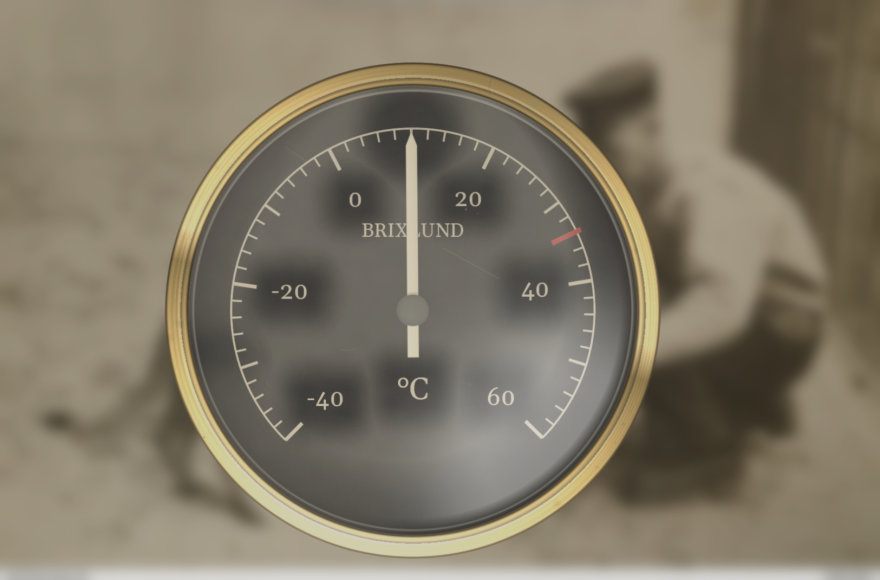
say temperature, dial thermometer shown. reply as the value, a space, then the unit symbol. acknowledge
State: 10 °C
